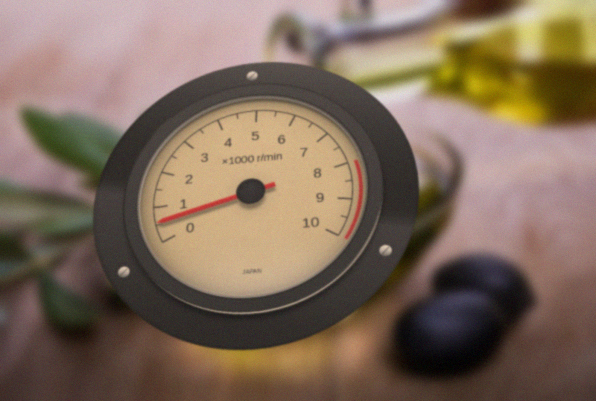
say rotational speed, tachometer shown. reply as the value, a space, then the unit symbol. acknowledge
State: 500 rpm
